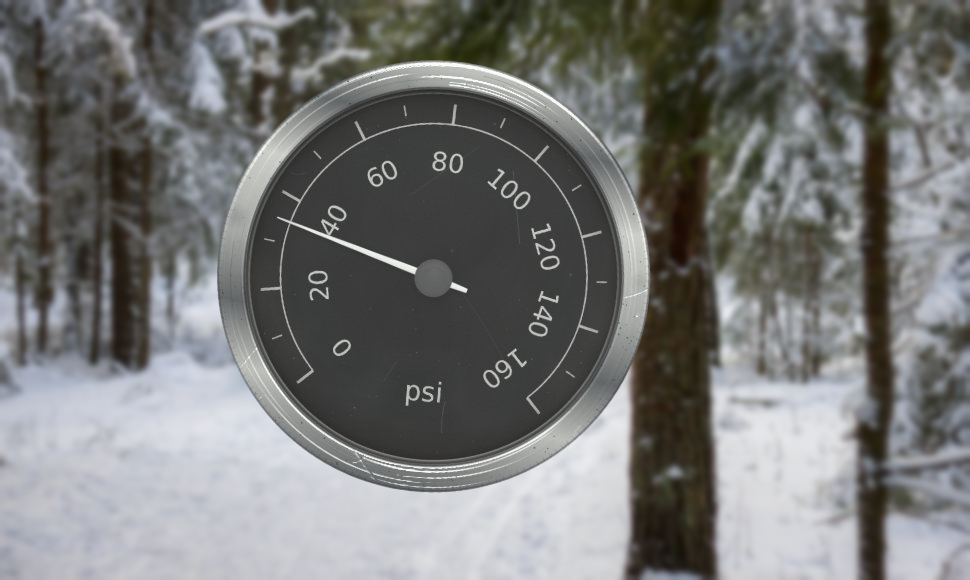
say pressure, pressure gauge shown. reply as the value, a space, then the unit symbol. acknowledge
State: 35 psi
